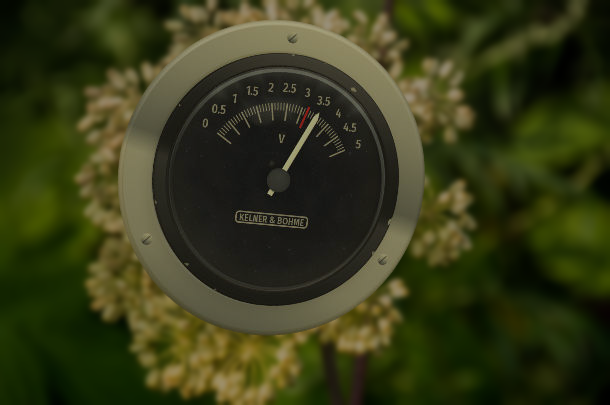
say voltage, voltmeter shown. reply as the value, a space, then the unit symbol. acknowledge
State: 3.5 V
